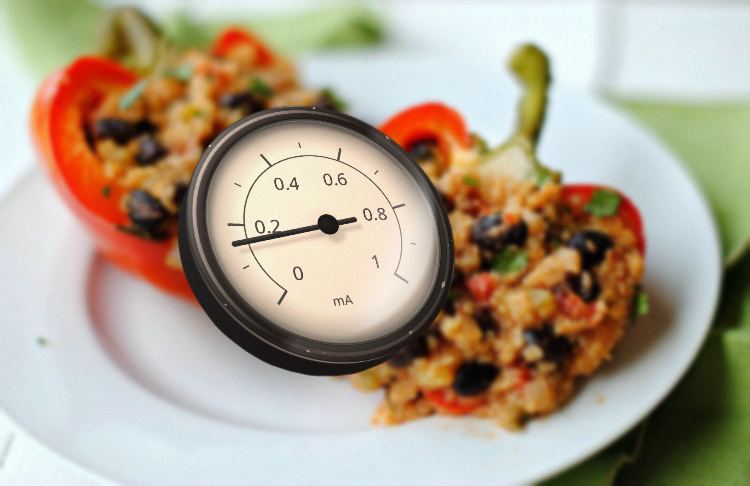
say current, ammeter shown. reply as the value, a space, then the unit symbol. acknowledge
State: 0.15 mA
